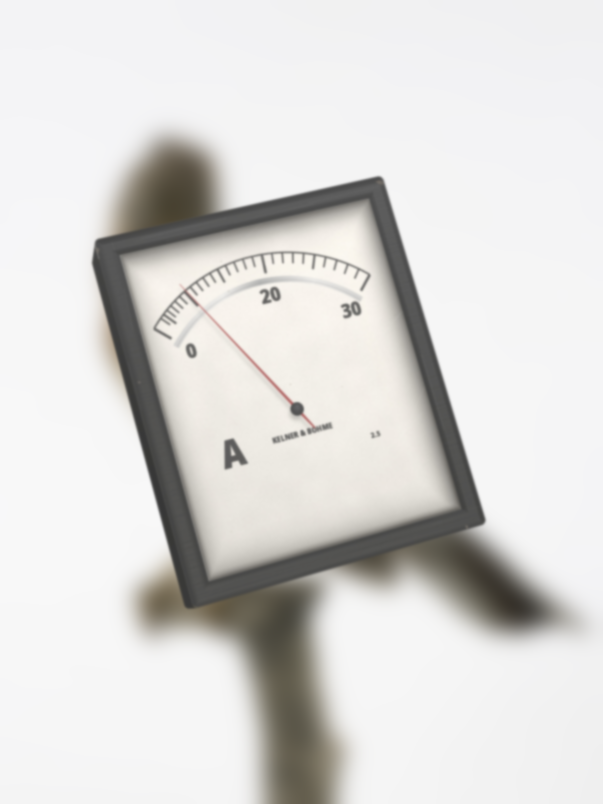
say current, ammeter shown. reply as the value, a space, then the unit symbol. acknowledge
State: 10 A
